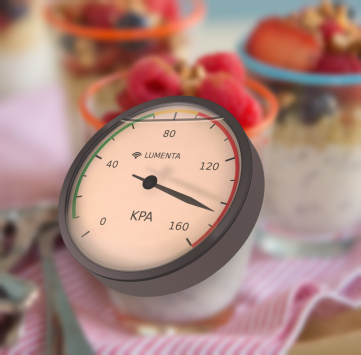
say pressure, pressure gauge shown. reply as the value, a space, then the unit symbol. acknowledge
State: 145 kPa
